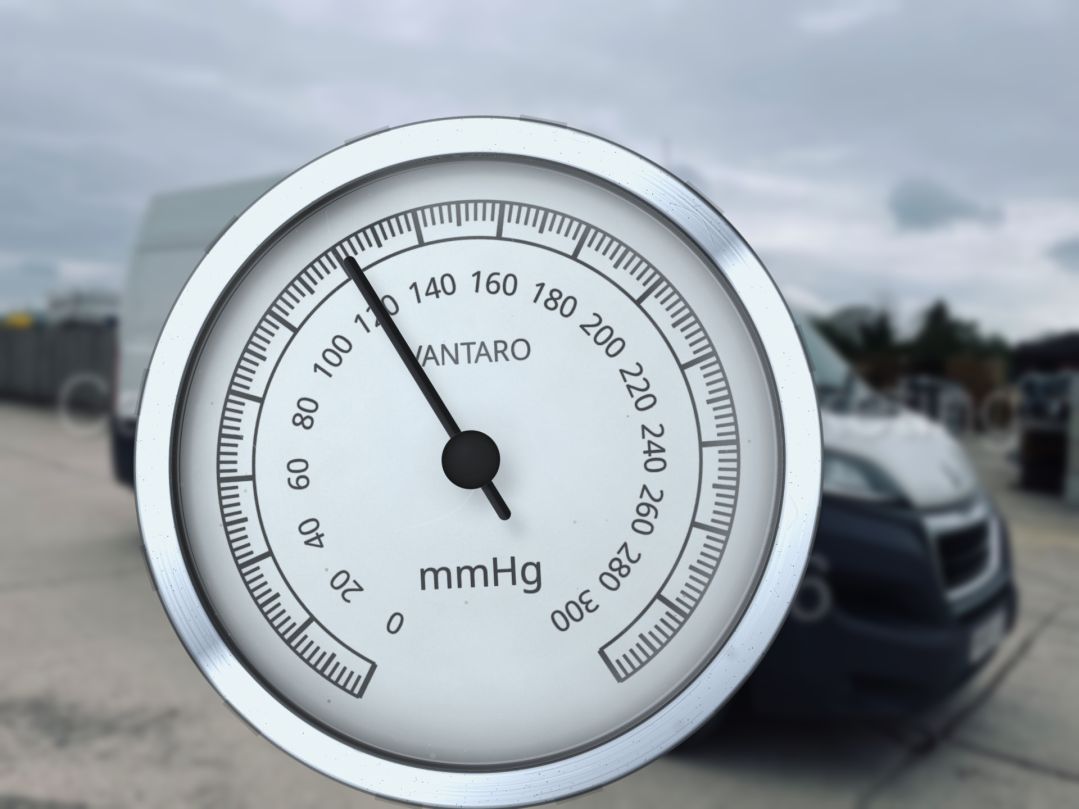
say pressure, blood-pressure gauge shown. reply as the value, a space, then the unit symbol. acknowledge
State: 122 mmHg
